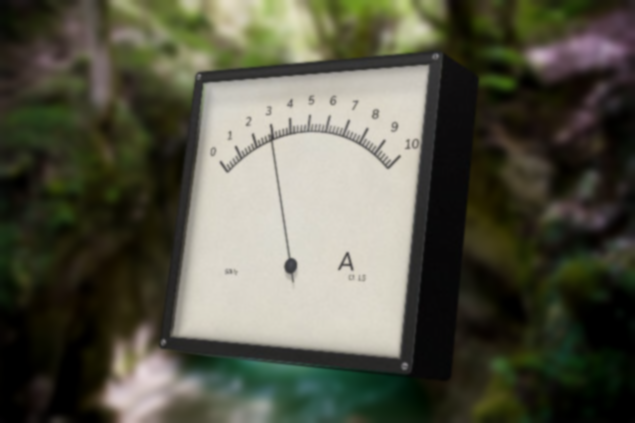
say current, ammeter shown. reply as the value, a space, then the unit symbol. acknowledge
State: 3 A
